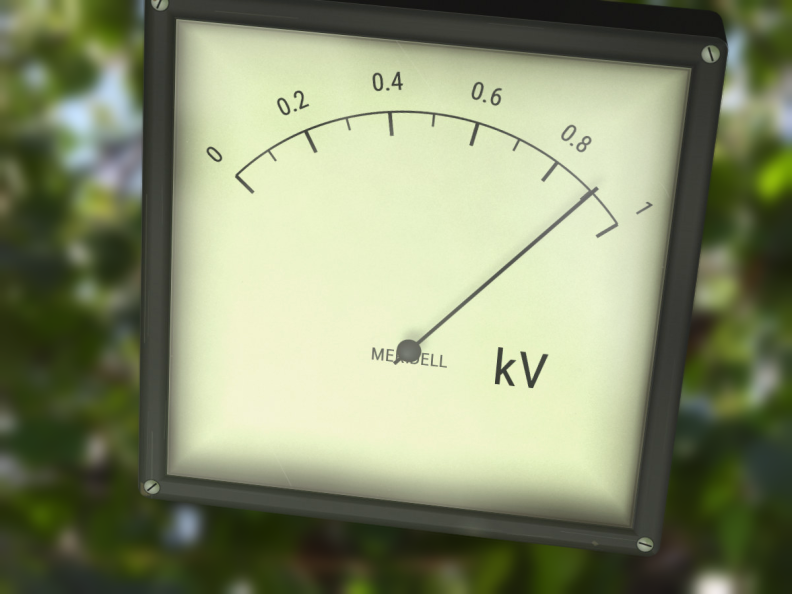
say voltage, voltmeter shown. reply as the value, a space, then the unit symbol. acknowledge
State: 0.9 kV
